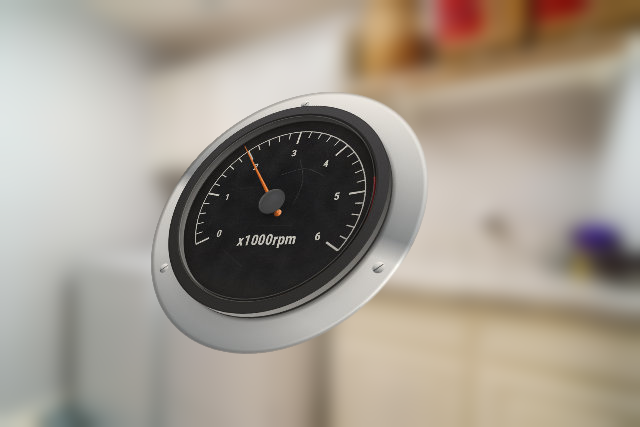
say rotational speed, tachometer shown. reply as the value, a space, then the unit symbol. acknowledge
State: 2000 rpm
